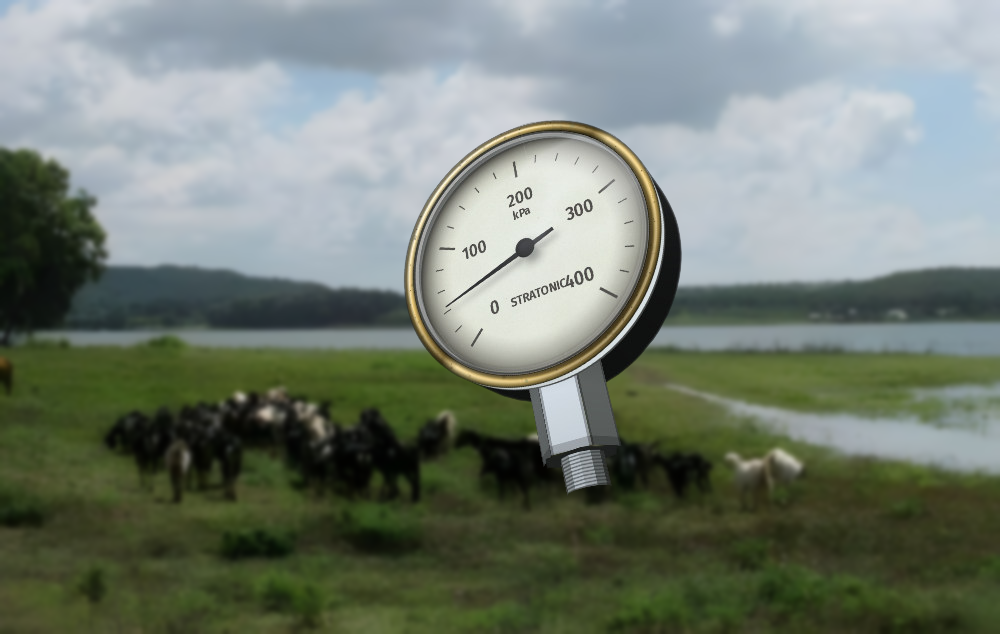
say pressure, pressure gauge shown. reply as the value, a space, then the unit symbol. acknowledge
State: 40 kPa
